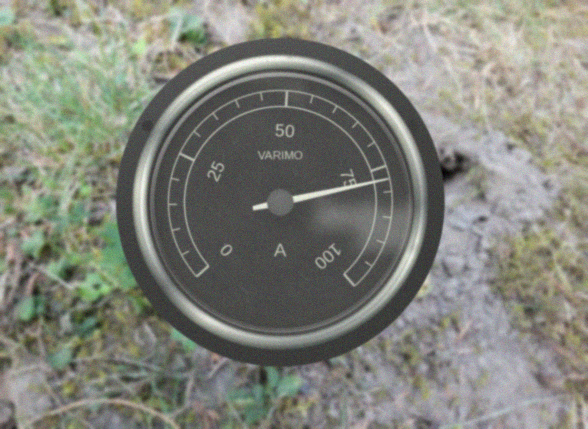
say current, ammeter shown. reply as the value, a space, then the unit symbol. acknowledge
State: 77.5 A
